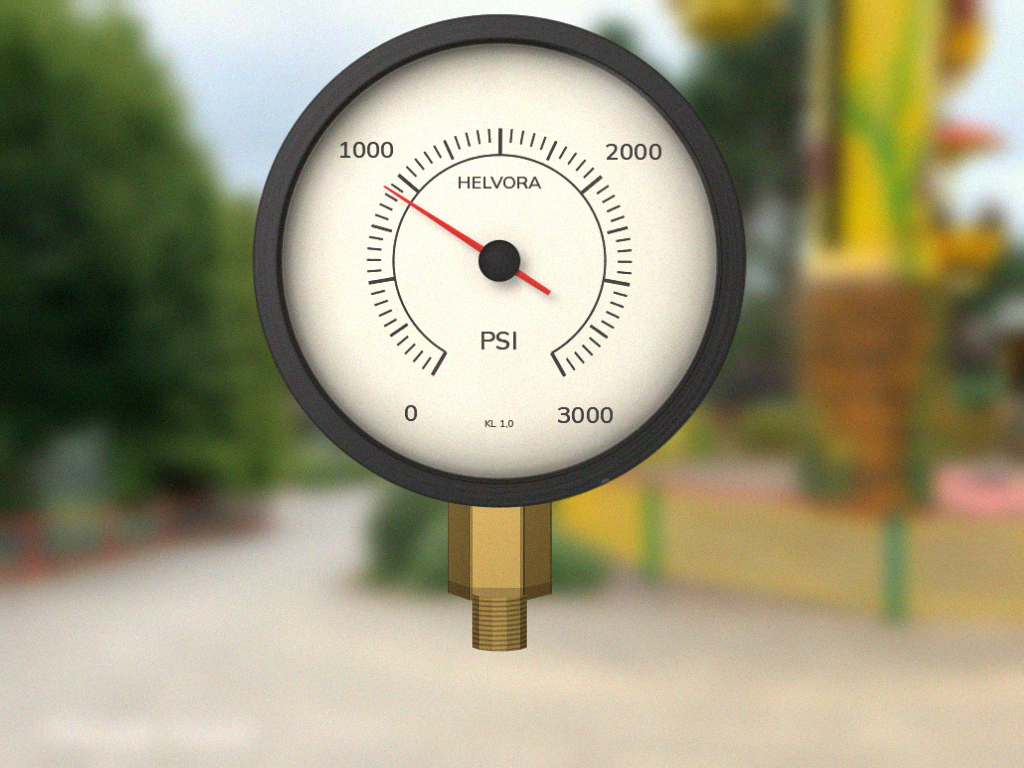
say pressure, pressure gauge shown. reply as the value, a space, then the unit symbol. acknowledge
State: 925 psi
